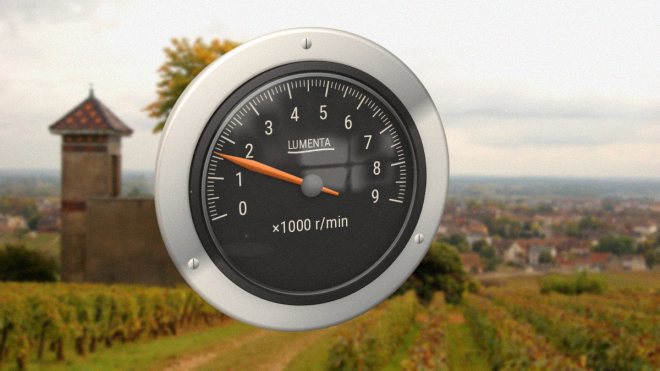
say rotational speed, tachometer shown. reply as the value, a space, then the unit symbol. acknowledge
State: 1600 rpm
